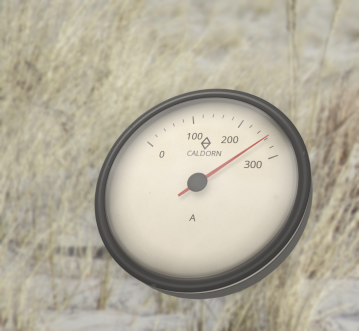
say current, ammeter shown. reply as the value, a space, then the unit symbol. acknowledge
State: 260 A
